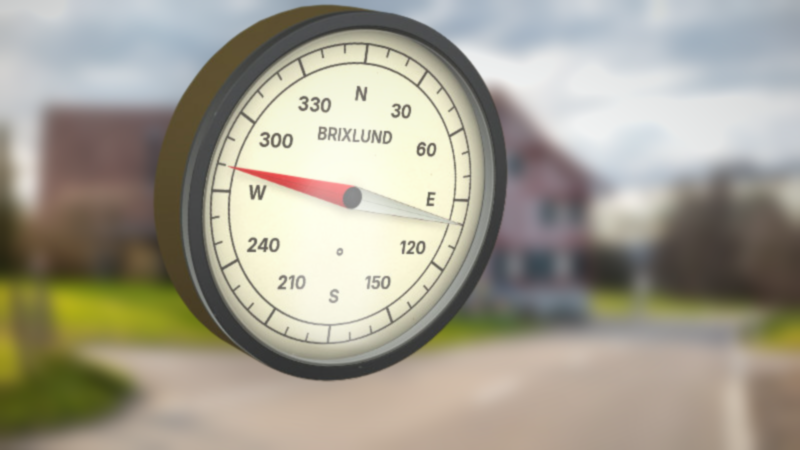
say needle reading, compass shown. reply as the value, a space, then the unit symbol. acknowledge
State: 280 °
